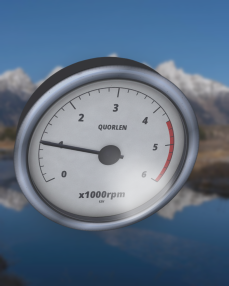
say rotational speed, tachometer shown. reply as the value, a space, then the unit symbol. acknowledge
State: 1000 rpm
